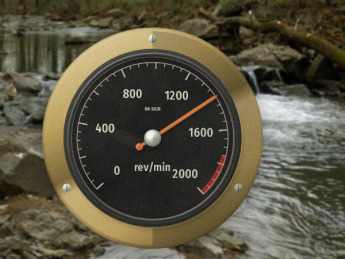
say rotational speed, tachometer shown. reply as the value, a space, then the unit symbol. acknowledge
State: 1400 rpm
